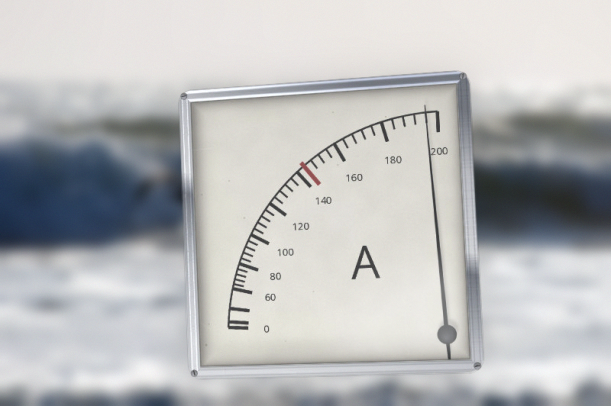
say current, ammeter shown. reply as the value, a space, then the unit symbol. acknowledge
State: 196 A
